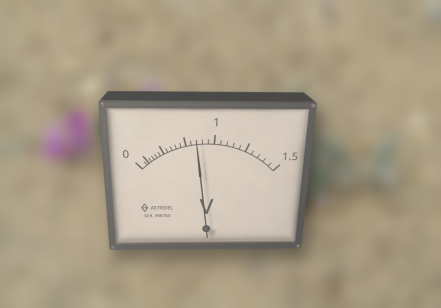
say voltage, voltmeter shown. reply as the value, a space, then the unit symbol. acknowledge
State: 0.85 V
